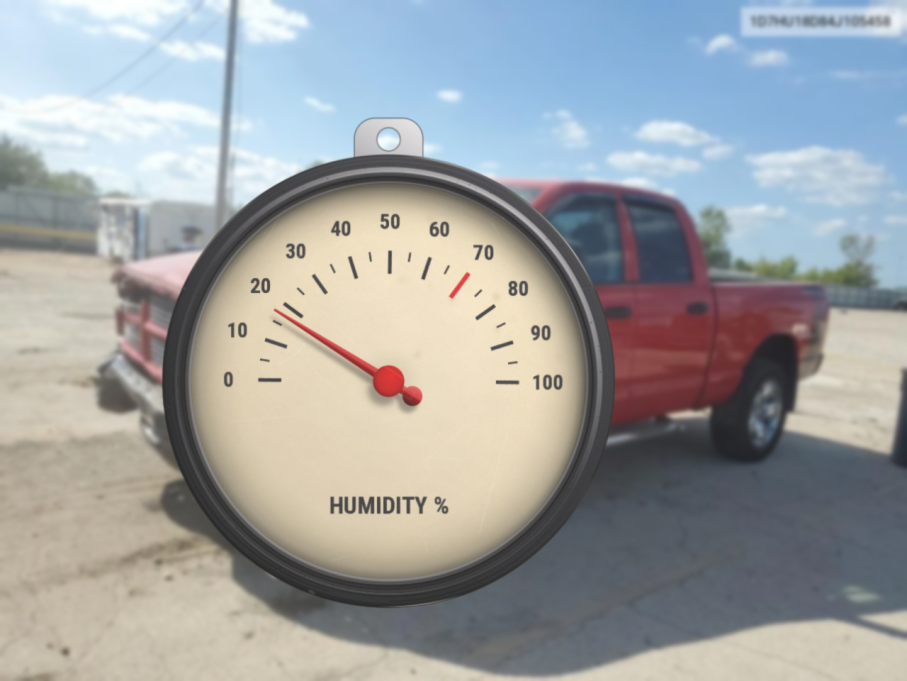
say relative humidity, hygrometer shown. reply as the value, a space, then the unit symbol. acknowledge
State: 17.5 %
